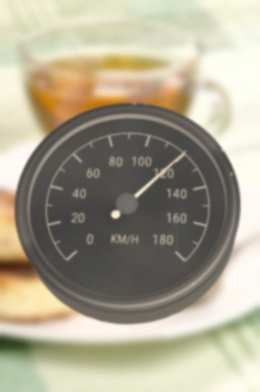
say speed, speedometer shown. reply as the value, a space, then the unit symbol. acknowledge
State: 120 km/h
